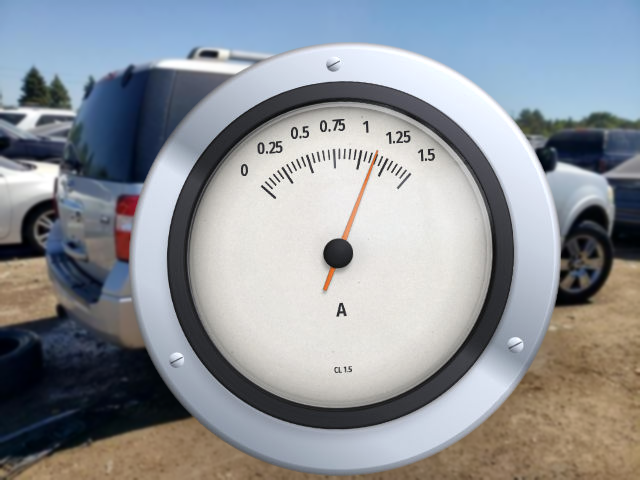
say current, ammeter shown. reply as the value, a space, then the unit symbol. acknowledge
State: 1.15 A
